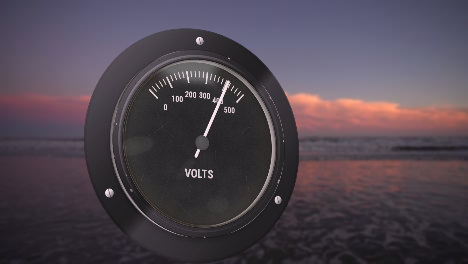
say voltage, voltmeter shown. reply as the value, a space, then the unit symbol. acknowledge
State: 400 V
